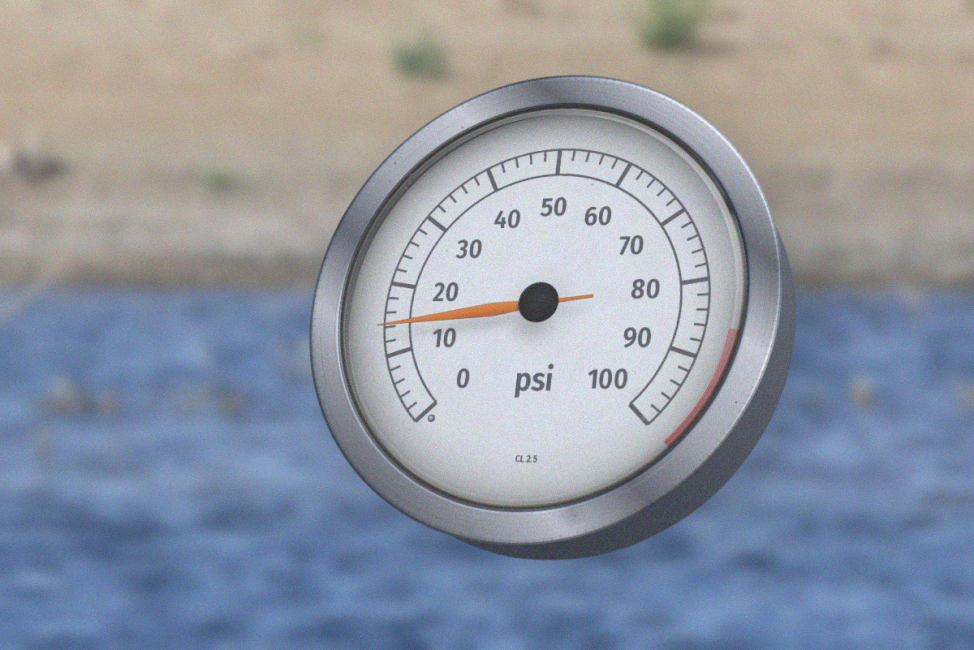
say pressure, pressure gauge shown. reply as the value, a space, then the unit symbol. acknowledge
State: 14 psi
